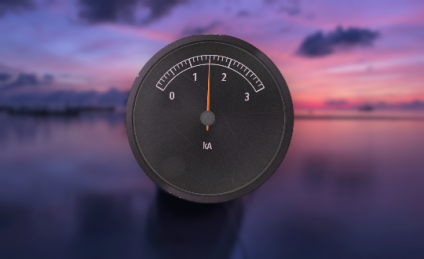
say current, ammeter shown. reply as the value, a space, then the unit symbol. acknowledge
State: 1.5 kA
